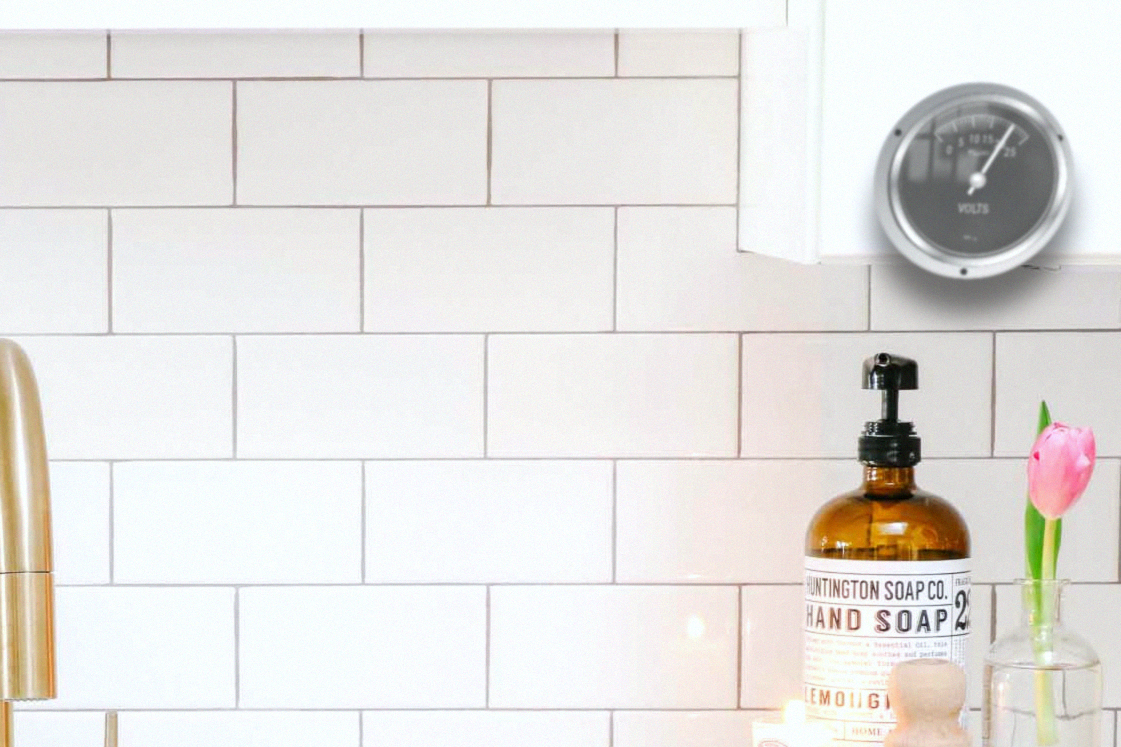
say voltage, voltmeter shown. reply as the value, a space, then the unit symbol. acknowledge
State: 20 V
